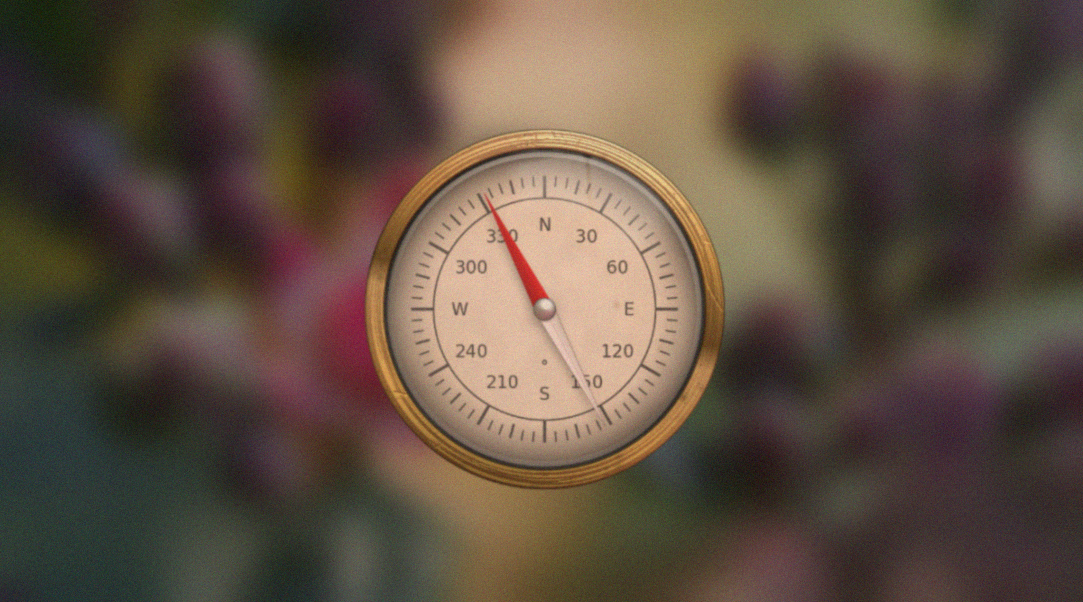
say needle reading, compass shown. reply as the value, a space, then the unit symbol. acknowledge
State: 332.5 °
